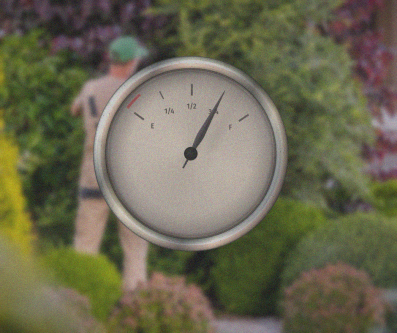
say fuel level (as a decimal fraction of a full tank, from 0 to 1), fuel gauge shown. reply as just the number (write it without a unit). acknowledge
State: 0.75
